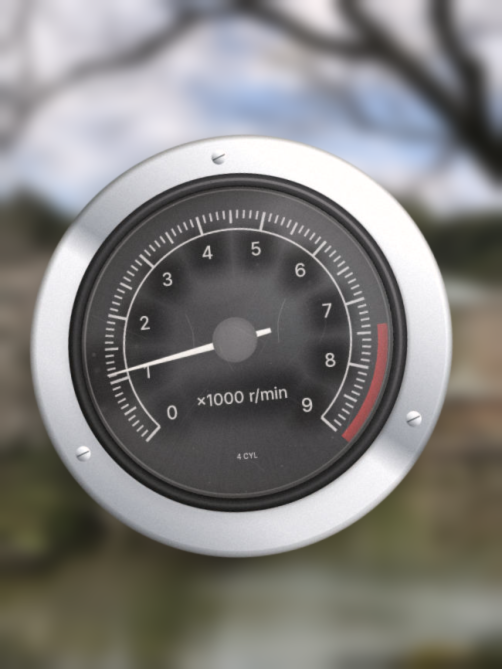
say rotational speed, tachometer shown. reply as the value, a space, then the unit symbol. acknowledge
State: 1100 rpm
